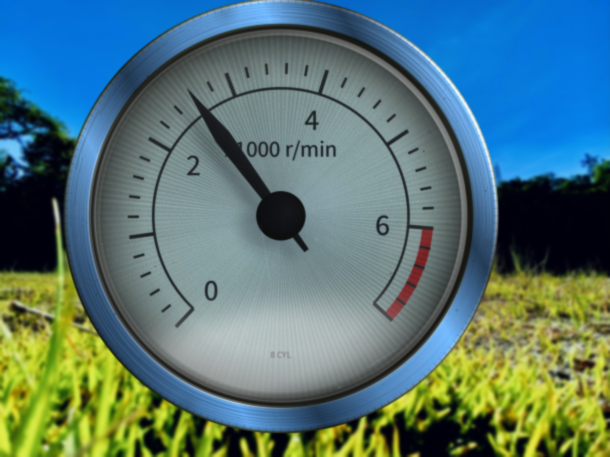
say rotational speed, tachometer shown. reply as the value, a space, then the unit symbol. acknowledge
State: 2600 rpm
